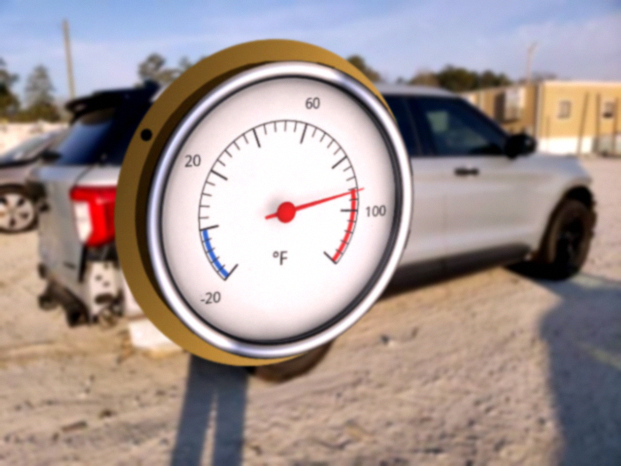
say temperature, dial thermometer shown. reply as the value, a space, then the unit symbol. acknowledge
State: 92 °F
